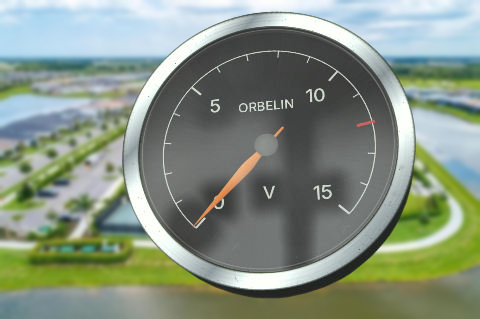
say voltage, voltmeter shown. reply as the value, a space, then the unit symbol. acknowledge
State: 0 V
